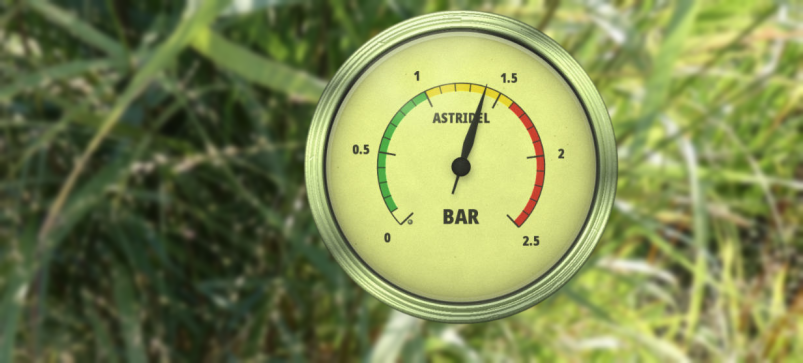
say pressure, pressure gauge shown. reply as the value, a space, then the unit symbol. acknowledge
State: 1.4 bar
